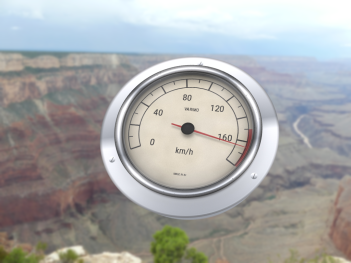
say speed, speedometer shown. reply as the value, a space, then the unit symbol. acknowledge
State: 165 km/h
